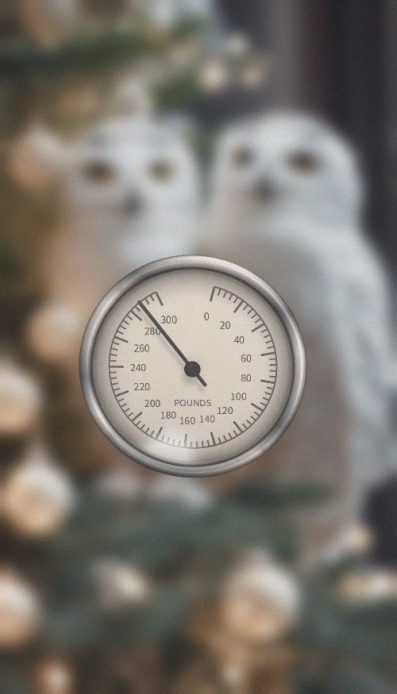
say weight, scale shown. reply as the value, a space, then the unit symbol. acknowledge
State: 288 lb
